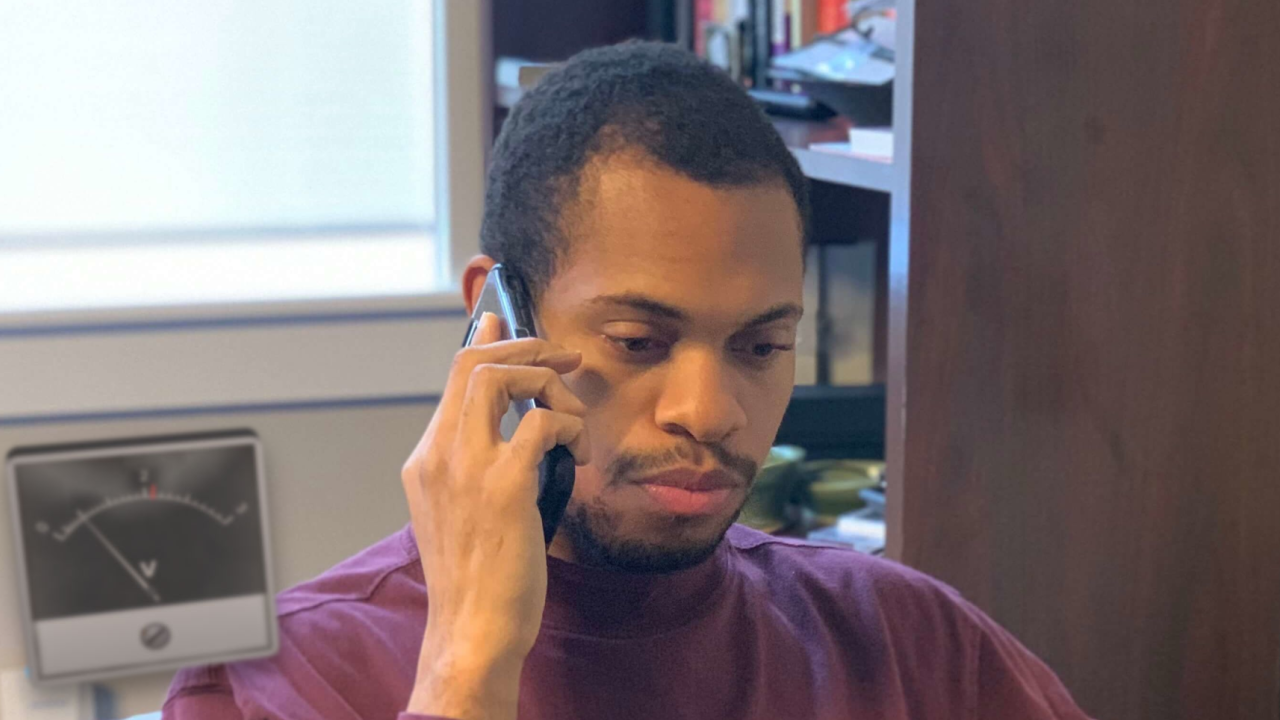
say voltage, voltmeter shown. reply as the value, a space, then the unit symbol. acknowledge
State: 1 V
